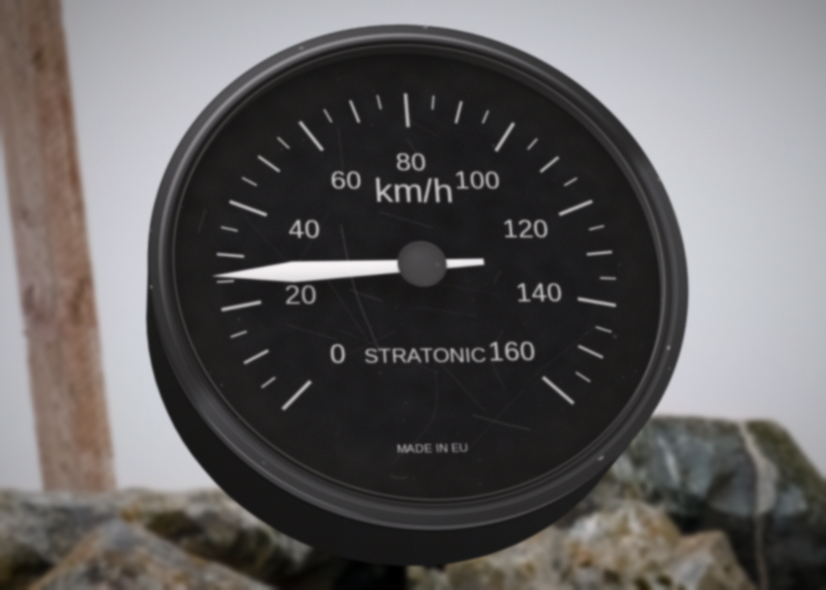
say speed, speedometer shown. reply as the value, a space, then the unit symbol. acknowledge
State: 25 km/h
